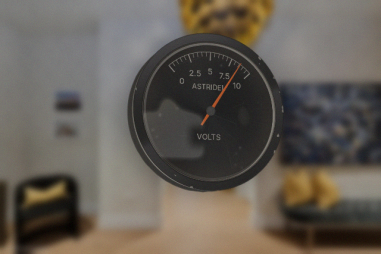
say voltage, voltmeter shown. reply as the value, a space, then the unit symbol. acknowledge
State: 8.5 V
